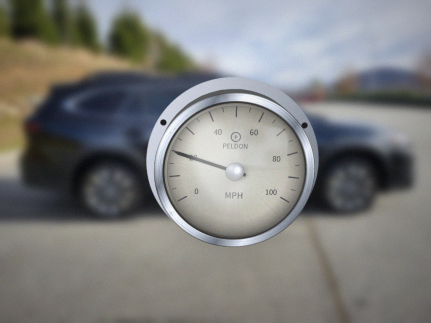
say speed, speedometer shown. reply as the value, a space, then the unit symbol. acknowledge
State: 20 mph
